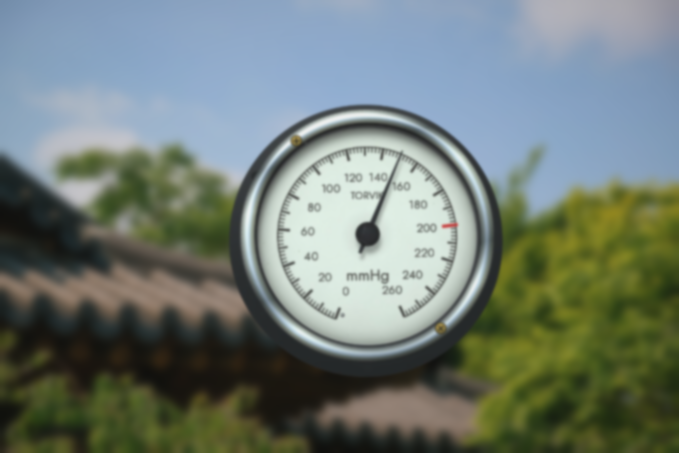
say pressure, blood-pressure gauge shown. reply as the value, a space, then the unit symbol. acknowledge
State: 150 mmHg
